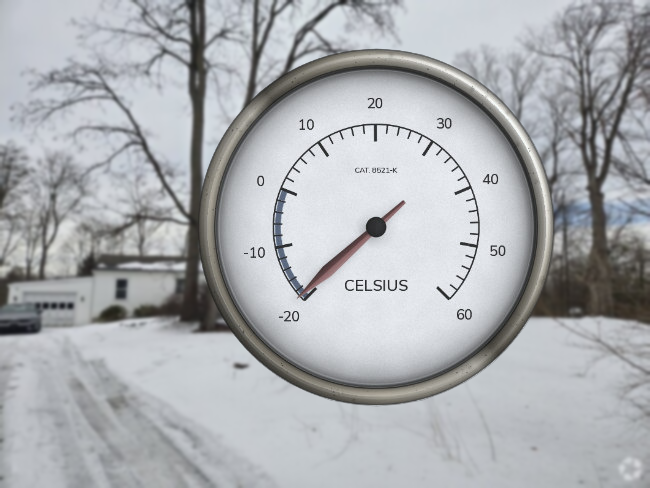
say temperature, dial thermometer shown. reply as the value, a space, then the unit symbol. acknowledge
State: -19 °C
